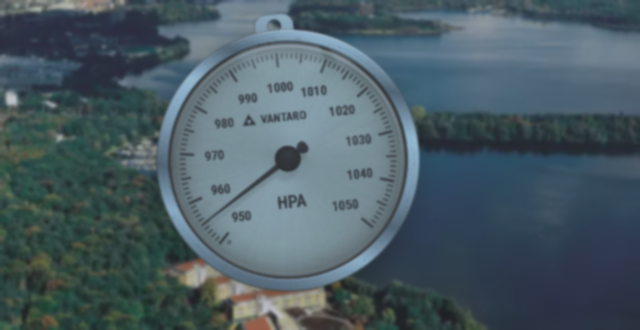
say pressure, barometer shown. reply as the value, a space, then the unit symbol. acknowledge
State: 955 hPa
